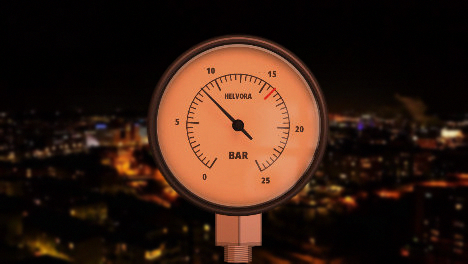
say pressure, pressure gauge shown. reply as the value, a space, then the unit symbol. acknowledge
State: 8.5 bar
